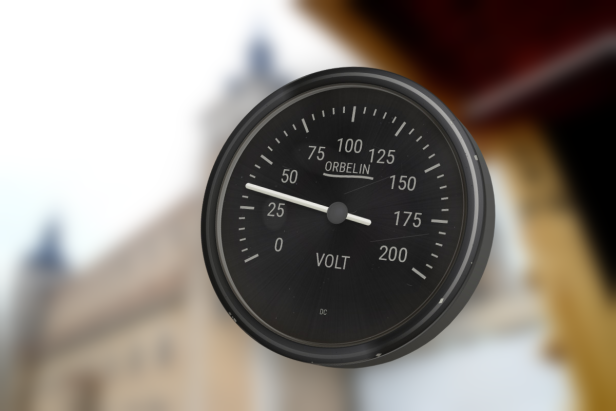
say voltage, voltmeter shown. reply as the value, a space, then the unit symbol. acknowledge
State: 35 V
